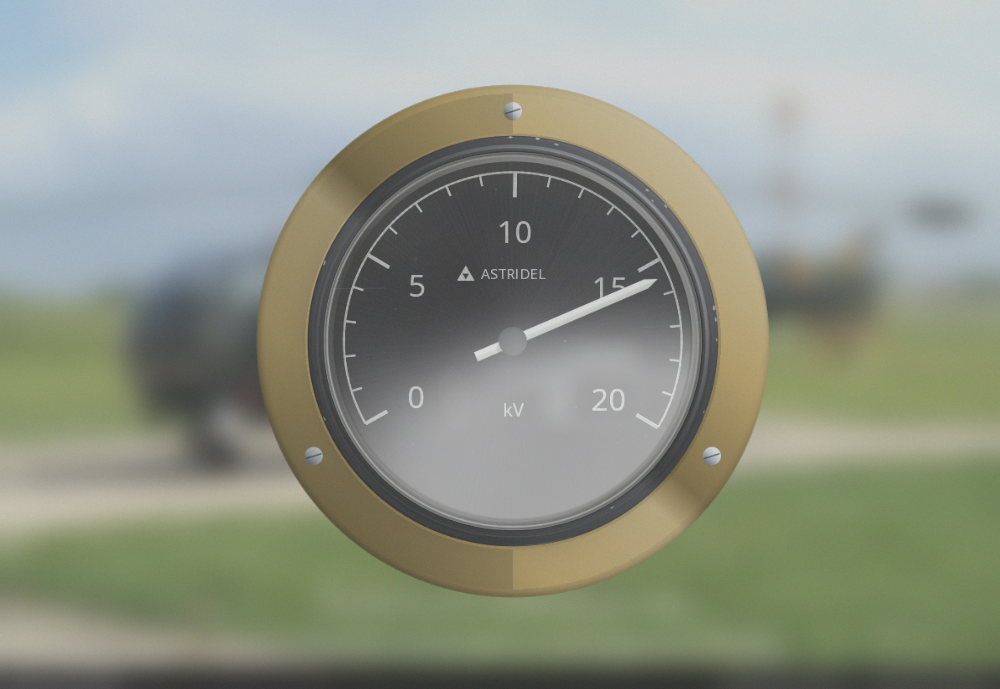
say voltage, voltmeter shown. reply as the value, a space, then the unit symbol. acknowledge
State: 15.5 kV
